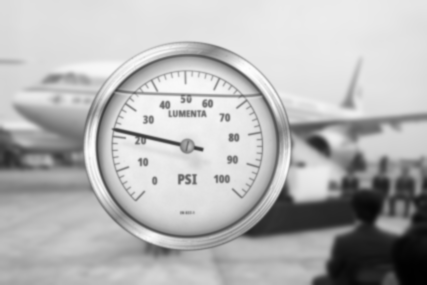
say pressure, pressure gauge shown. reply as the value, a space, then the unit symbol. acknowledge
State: 22 psi
